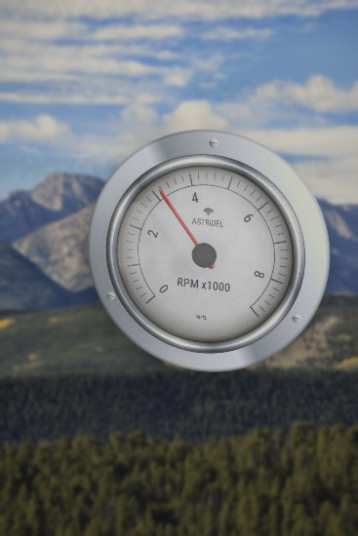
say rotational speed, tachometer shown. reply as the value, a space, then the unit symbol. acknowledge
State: 3200 rpm
